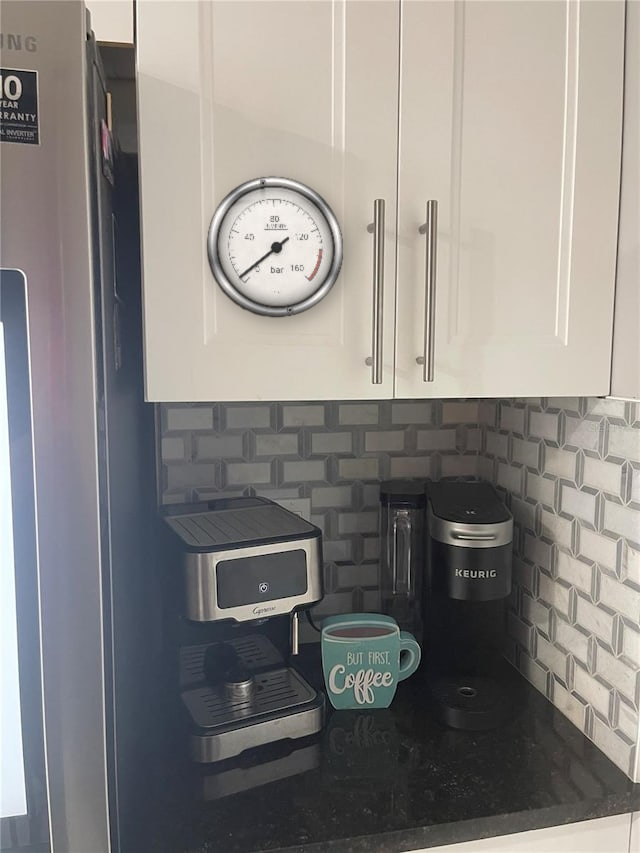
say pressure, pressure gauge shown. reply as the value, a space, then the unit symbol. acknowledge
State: 5 bar
